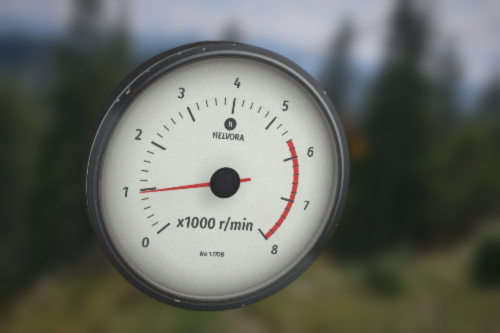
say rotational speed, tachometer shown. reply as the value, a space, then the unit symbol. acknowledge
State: 1000 rpm
